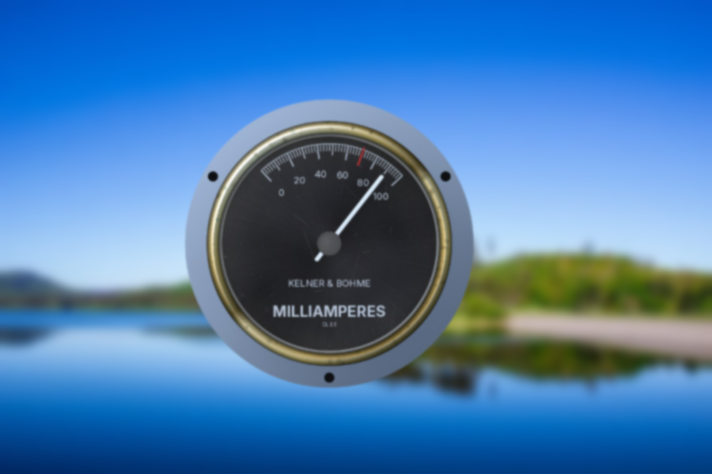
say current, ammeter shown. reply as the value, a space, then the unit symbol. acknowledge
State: 90 mA
